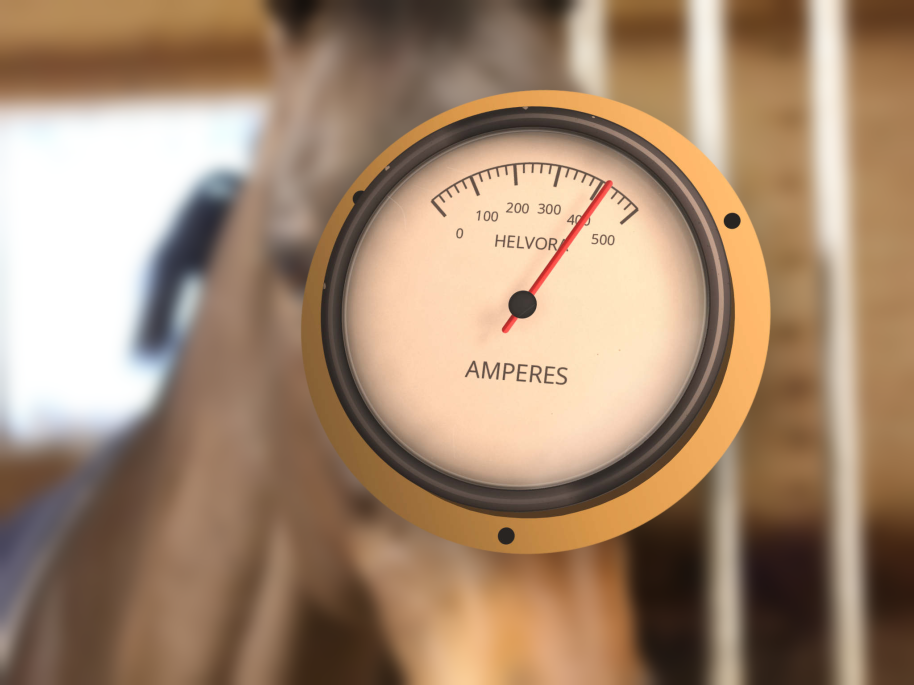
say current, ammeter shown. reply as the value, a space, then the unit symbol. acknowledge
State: 420 A
